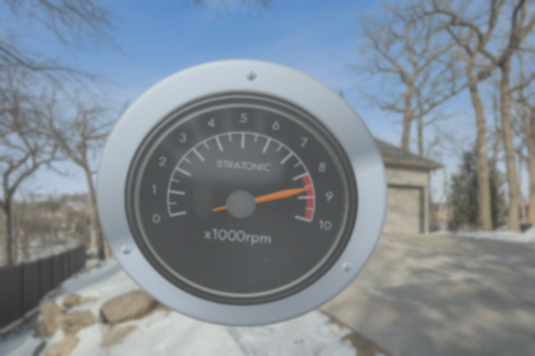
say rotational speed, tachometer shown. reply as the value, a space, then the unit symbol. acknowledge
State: 8500 rpm
